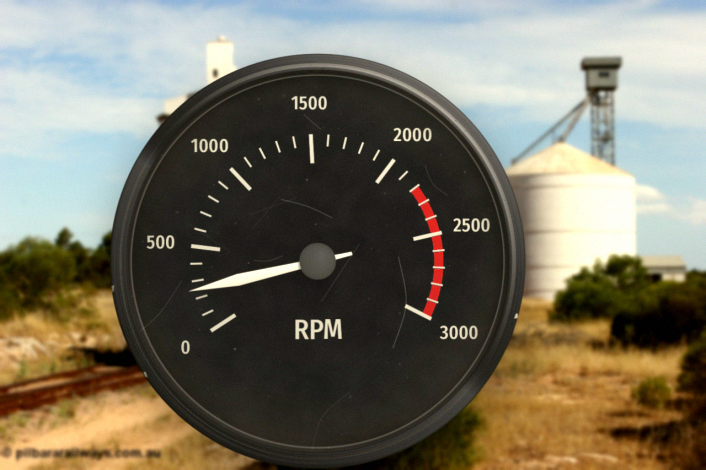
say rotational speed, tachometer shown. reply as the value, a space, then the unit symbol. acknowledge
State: 250 rpm
